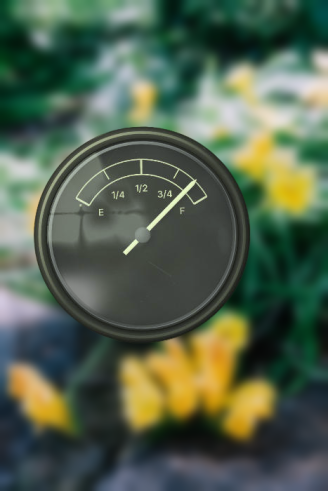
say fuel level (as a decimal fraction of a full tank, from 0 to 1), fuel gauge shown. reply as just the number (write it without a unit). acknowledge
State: 0.875
